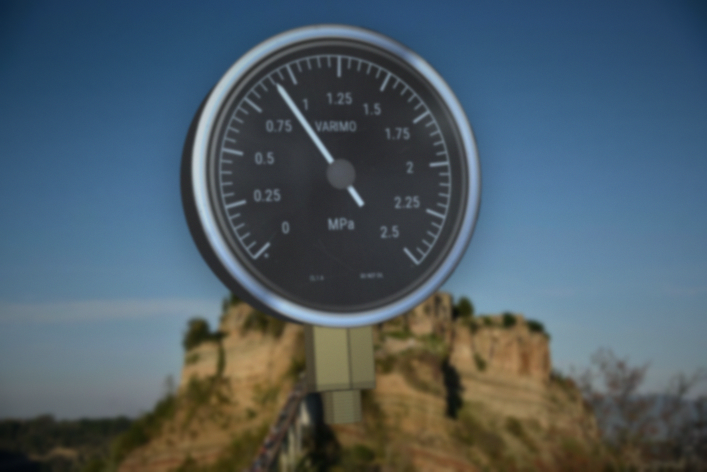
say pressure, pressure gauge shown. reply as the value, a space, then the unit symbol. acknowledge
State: 0.9 MPa
